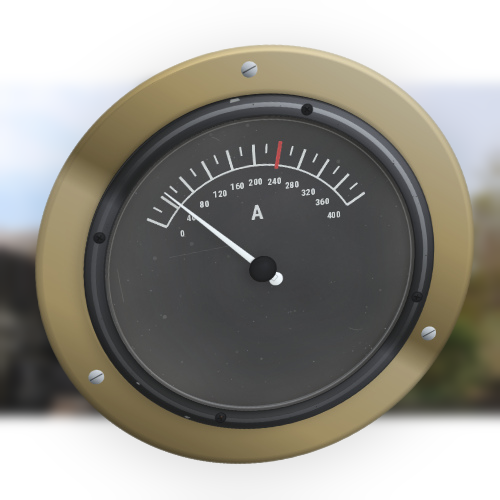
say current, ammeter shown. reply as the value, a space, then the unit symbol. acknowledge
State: 50 A
